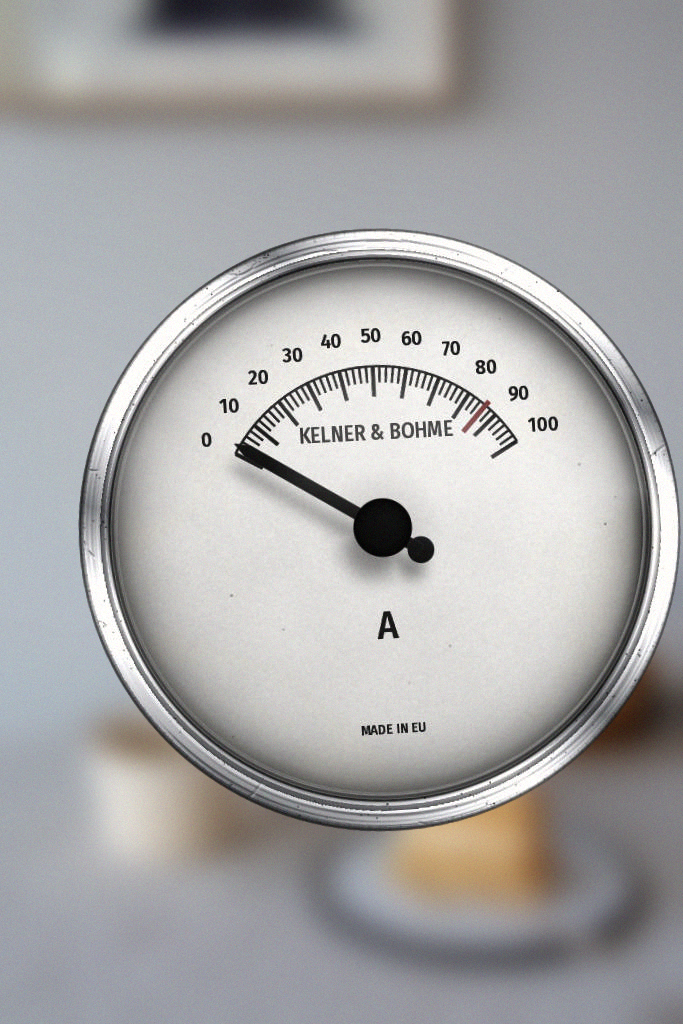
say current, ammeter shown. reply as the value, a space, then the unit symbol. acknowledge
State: 2 A
